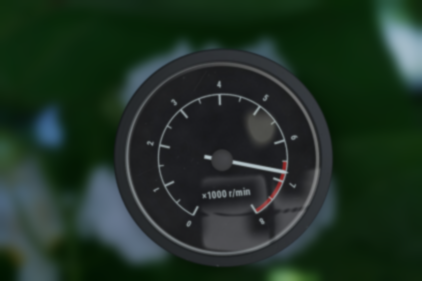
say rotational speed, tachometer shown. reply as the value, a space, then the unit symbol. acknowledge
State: 6750 rpm
